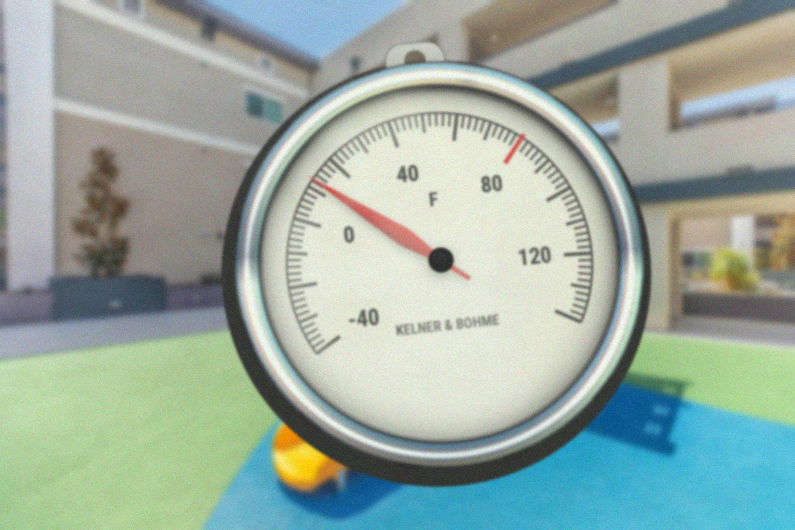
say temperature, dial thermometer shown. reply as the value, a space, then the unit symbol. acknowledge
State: 12 °F
